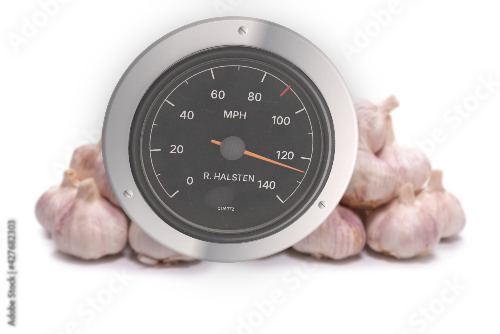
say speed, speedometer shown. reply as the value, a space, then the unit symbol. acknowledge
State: 125 mph
